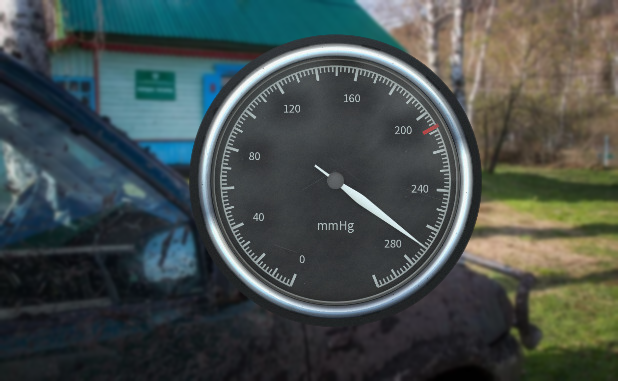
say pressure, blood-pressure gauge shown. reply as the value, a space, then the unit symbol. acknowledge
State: 270 mmHg
